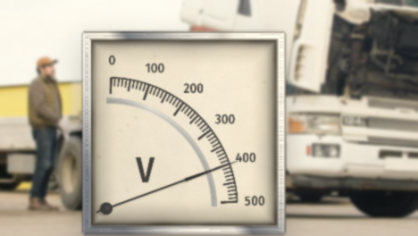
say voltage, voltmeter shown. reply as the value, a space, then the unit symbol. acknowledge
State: 400 V
